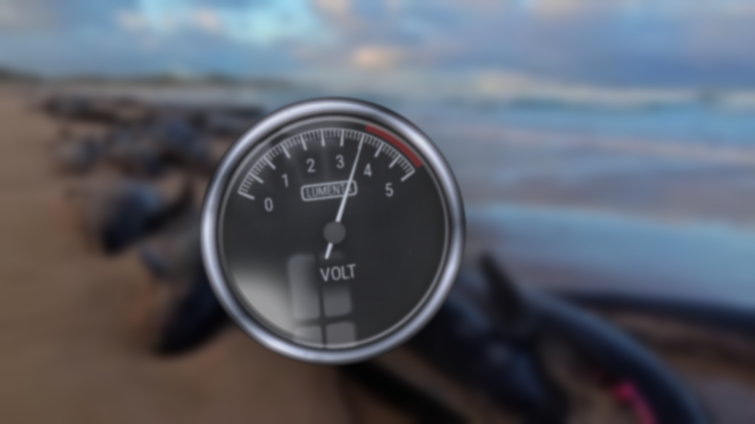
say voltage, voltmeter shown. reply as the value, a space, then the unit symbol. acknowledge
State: 3.5 V
